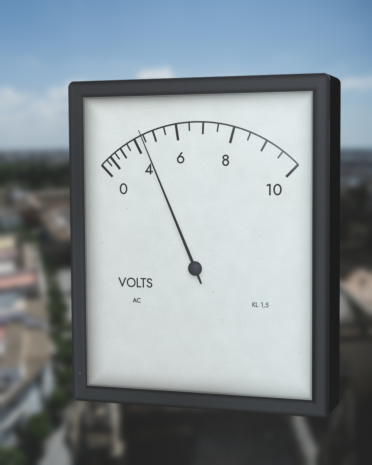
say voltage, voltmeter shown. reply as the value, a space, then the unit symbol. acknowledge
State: 4.5 V
